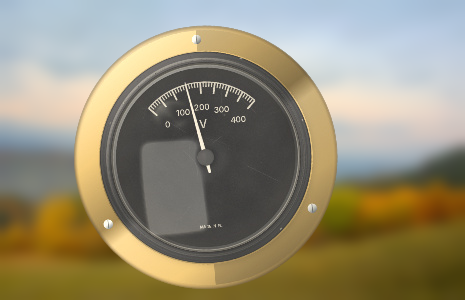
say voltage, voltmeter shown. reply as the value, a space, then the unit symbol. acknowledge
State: 150 V
